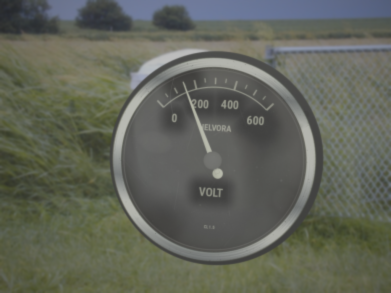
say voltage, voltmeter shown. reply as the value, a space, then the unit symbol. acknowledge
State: 150 V
